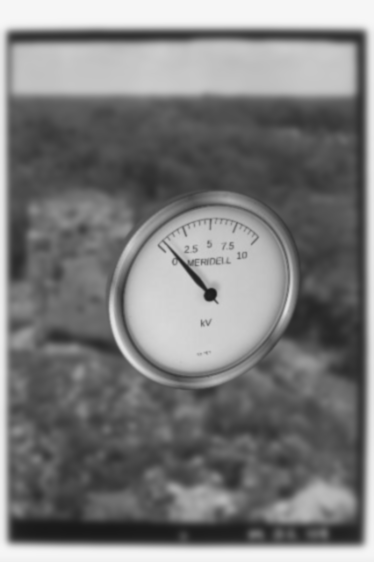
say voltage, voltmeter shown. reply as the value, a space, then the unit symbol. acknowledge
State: 0.5 kV
